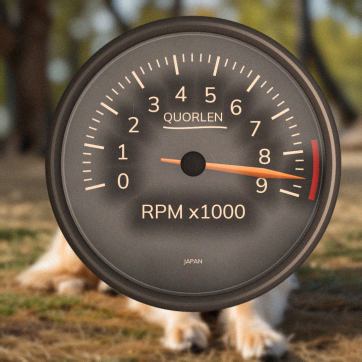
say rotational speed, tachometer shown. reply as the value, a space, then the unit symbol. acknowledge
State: 8600 rpm
